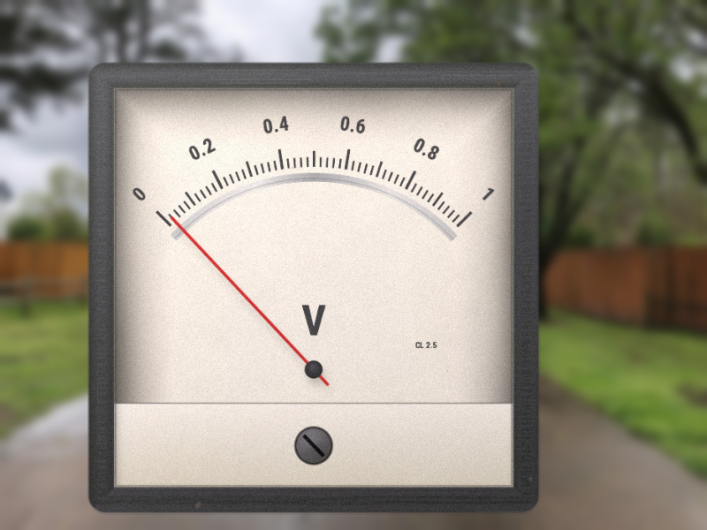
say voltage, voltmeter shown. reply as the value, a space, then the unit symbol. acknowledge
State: 0.02 V
